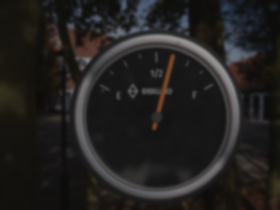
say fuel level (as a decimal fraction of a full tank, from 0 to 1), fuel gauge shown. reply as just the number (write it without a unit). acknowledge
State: 0.625
